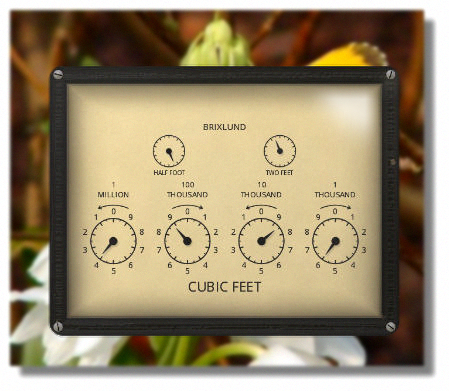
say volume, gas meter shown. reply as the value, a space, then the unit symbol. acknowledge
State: 388600 ft³
